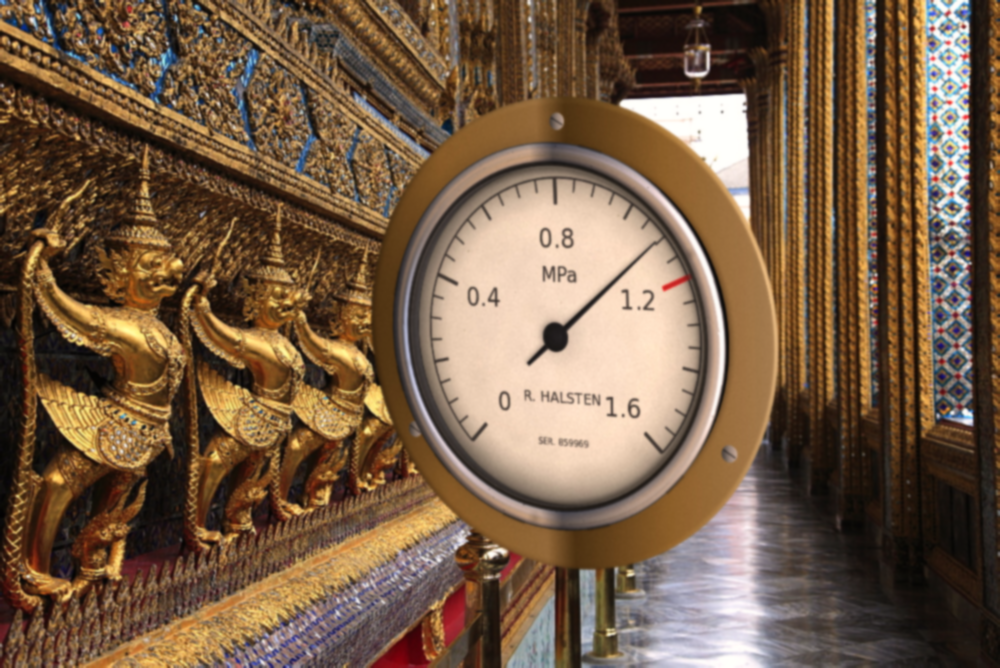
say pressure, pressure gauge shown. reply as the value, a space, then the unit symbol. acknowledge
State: 1.1 MPa
